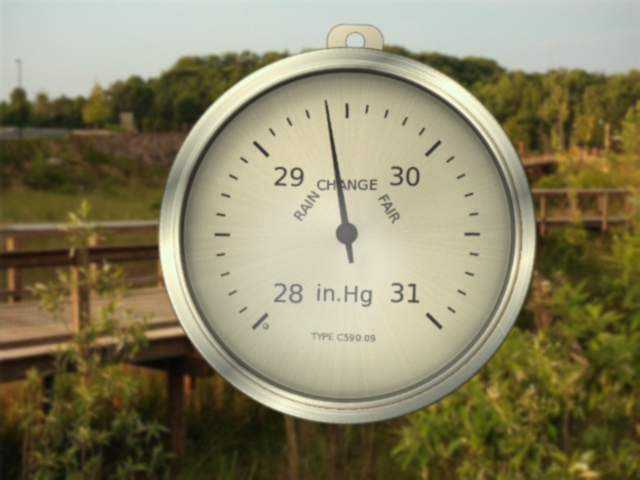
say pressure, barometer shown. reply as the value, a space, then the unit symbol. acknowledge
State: 29.4 inHg
